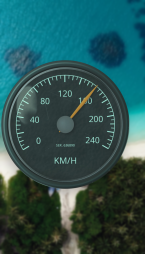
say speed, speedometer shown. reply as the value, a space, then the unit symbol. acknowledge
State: 160 km/h
